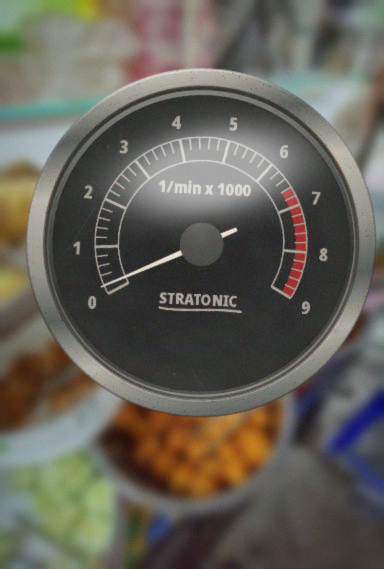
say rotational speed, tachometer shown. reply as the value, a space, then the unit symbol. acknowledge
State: 200 rpm
